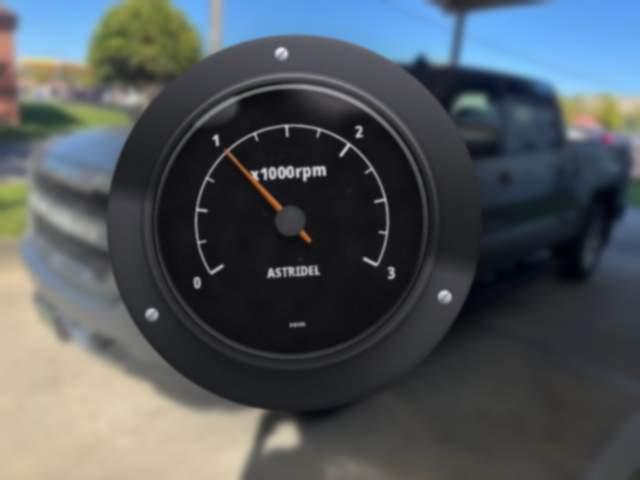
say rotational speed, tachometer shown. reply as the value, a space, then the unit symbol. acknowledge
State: 1000 rpm
